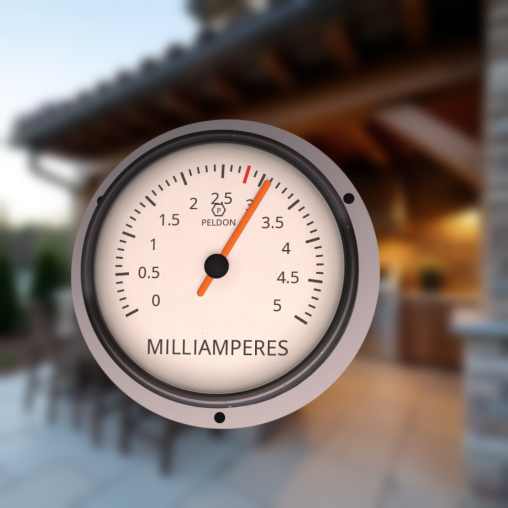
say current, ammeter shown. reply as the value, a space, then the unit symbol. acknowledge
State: 3.1 mA
